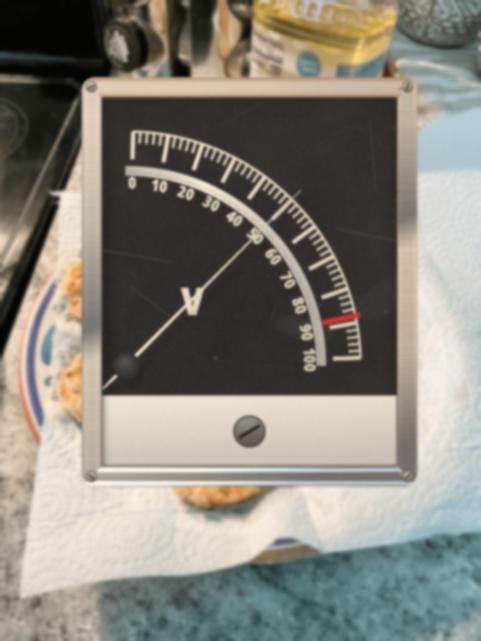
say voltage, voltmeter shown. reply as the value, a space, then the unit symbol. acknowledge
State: 50 V
